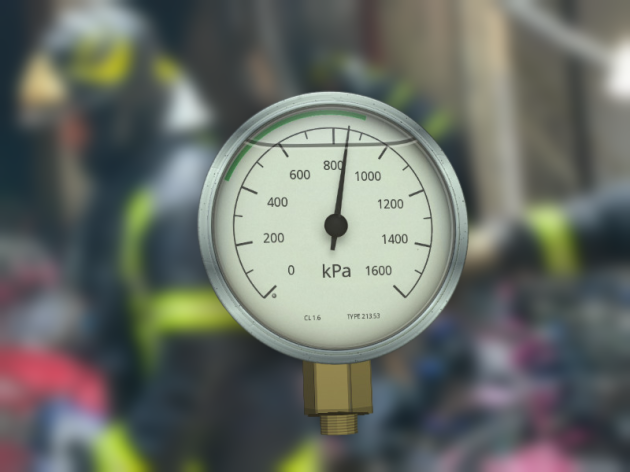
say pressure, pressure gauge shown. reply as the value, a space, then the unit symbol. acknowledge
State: 850 kPa
